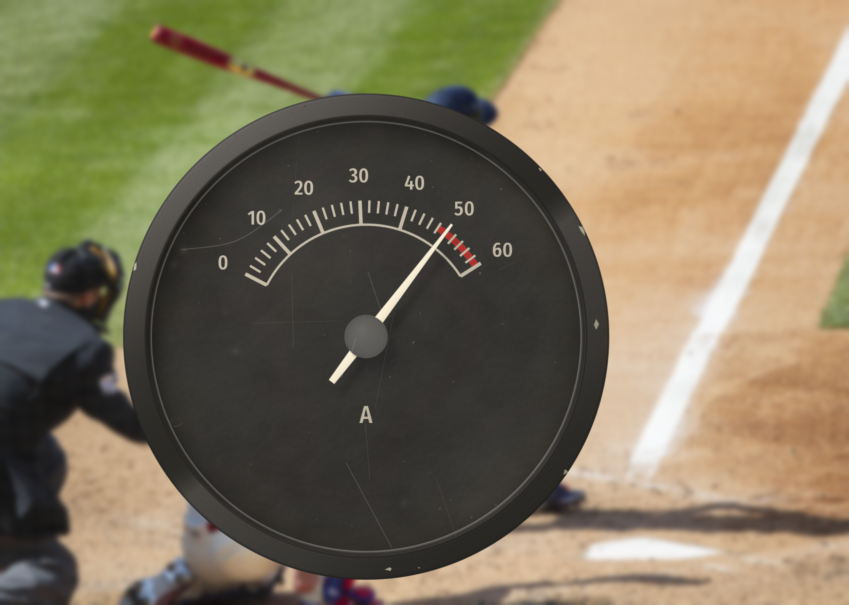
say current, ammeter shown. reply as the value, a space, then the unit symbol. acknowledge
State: 50 A
